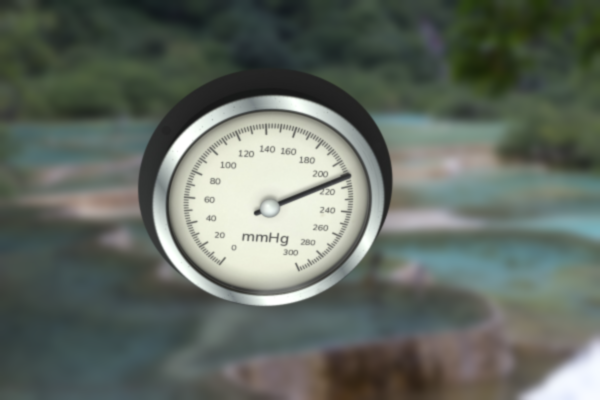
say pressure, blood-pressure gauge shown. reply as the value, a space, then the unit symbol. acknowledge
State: 210 mmHg
